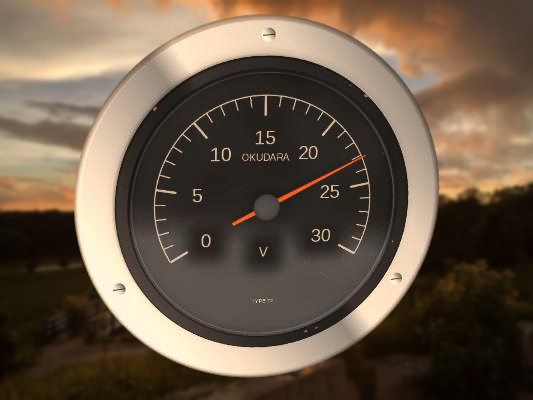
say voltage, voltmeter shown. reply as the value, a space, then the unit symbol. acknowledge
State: 23 V
